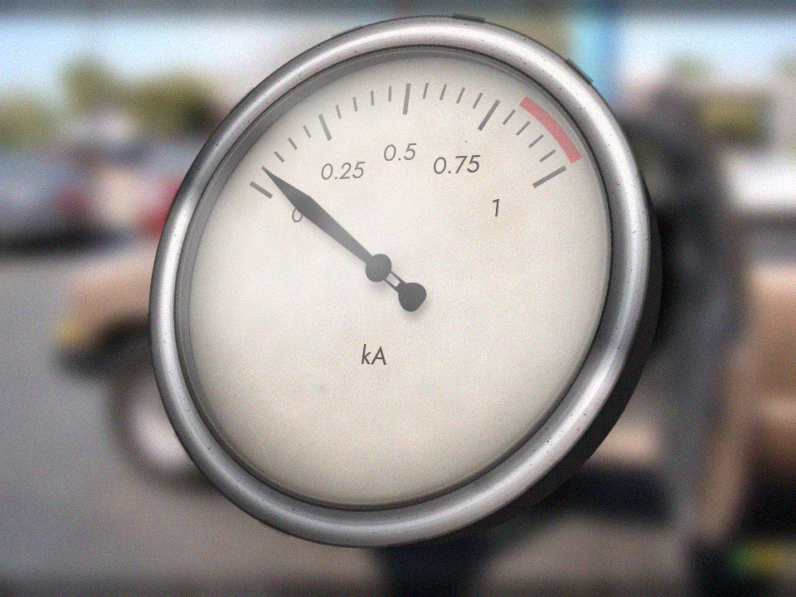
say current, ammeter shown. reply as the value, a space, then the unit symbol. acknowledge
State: 0.05 kA
